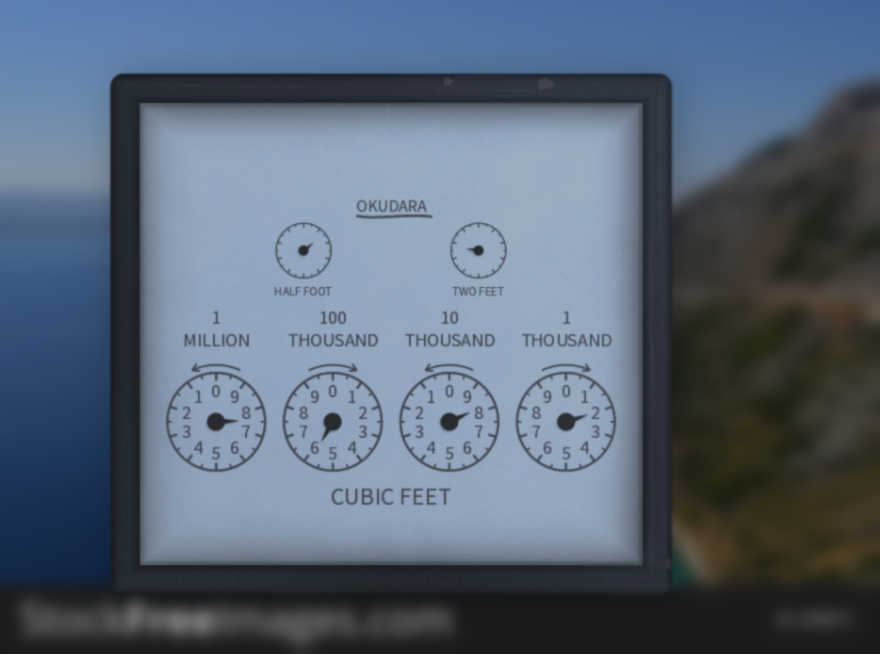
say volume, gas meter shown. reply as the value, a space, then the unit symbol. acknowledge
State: 758200 ft³
